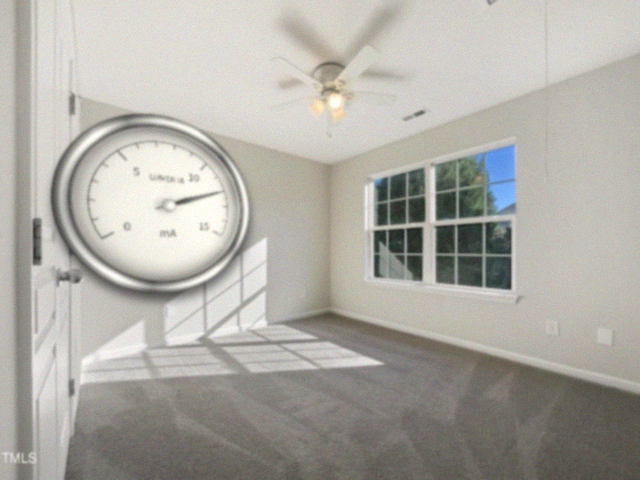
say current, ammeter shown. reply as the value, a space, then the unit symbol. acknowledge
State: 12 mA
